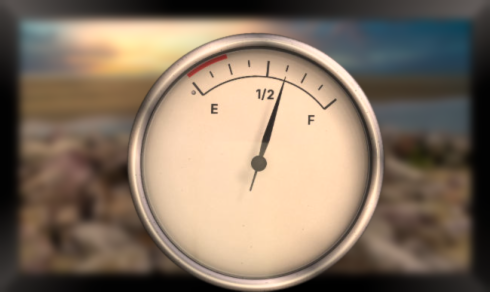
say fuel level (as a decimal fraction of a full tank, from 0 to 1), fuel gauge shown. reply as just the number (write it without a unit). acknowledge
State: 0.625
